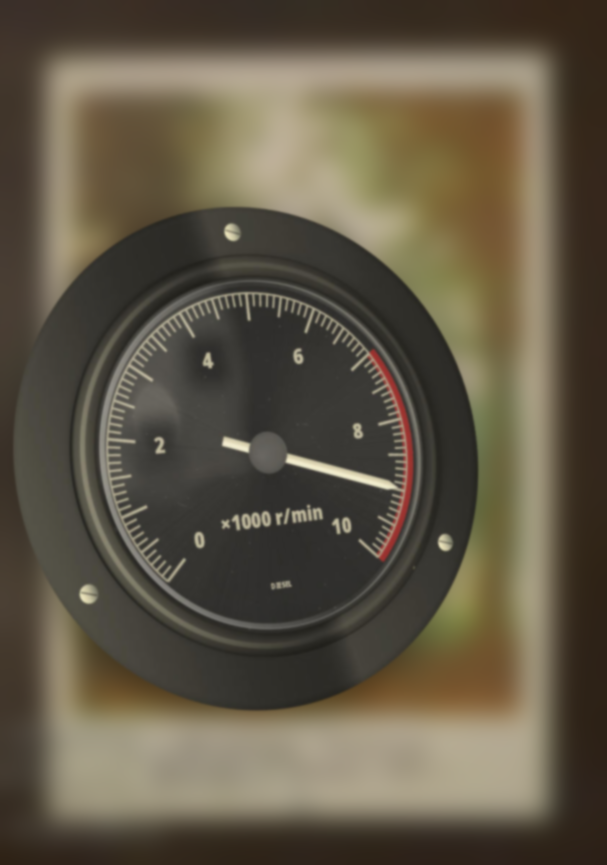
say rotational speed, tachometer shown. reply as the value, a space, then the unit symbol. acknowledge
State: 9000 rpm
